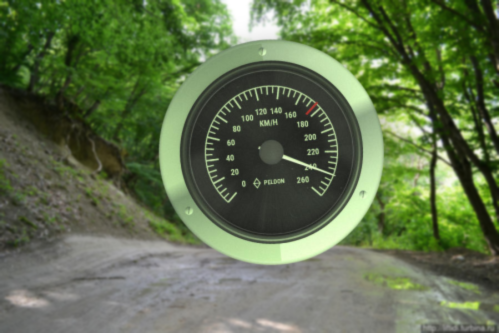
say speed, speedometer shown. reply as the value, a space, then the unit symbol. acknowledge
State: 240 km/h
